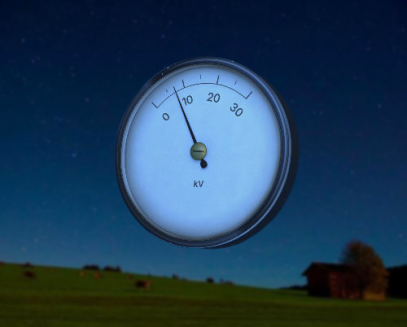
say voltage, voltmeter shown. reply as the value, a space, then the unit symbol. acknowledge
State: 7.5 kV
